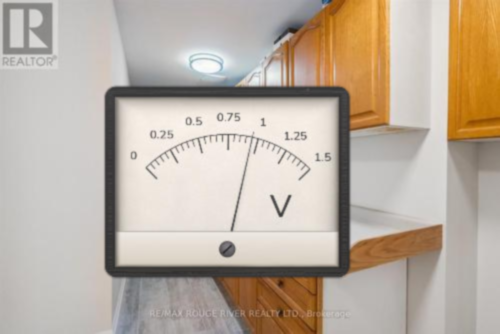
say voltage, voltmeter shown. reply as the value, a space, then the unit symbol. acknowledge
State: 0.95 V
